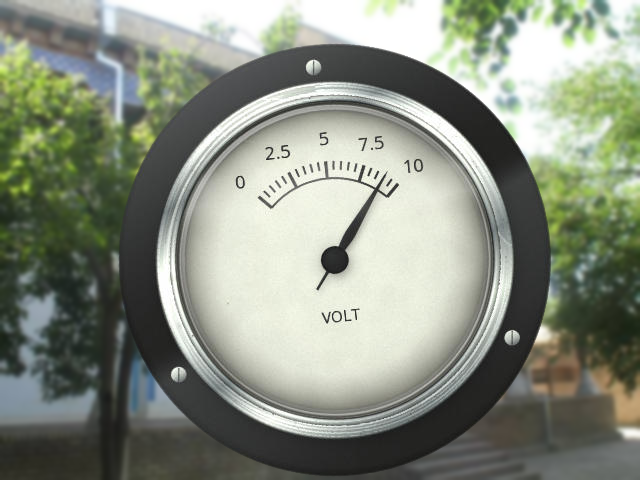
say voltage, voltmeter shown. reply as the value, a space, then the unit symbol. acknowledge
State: 9 V
